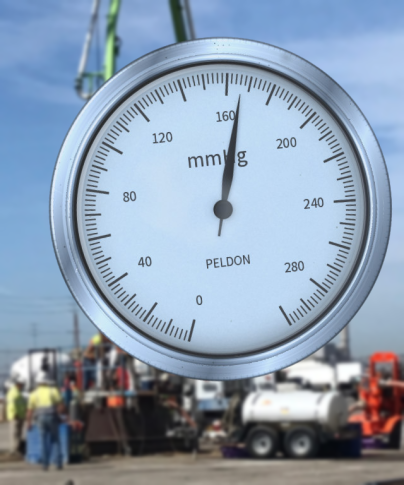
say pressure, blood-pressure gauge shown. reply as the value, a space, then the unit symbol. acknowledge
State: 166 mmHg
